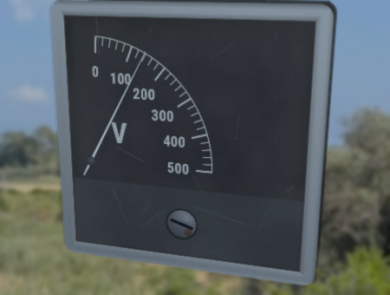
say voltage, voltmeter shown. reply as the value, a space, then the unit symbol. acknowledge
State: 140 V
